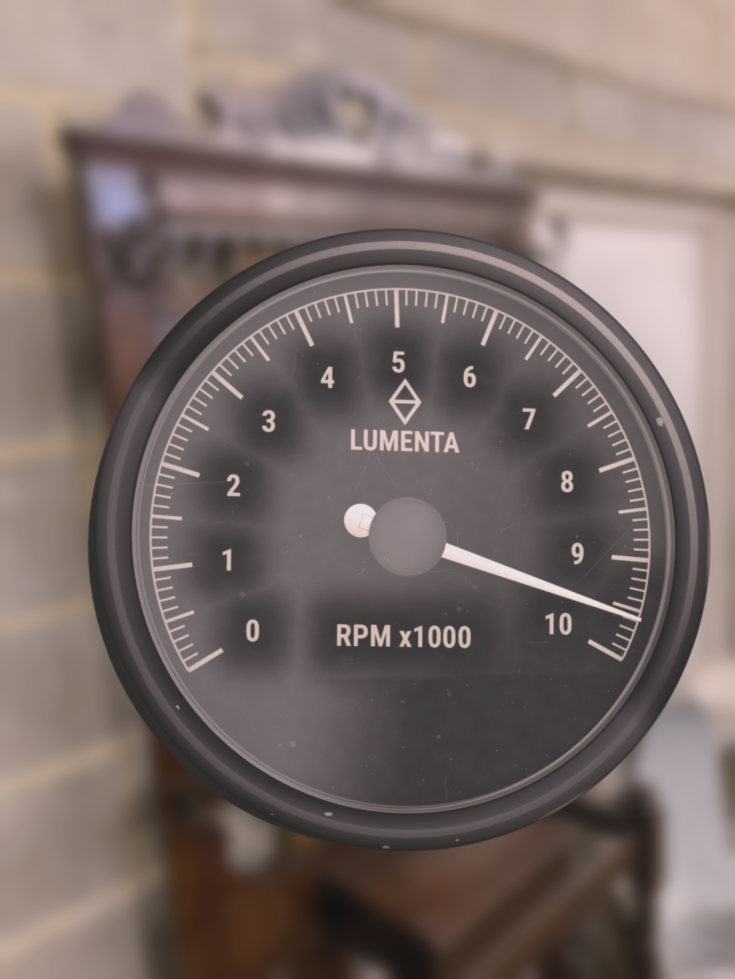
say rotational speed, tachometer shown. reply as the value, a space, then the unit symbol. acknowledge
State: 9600 rpm
